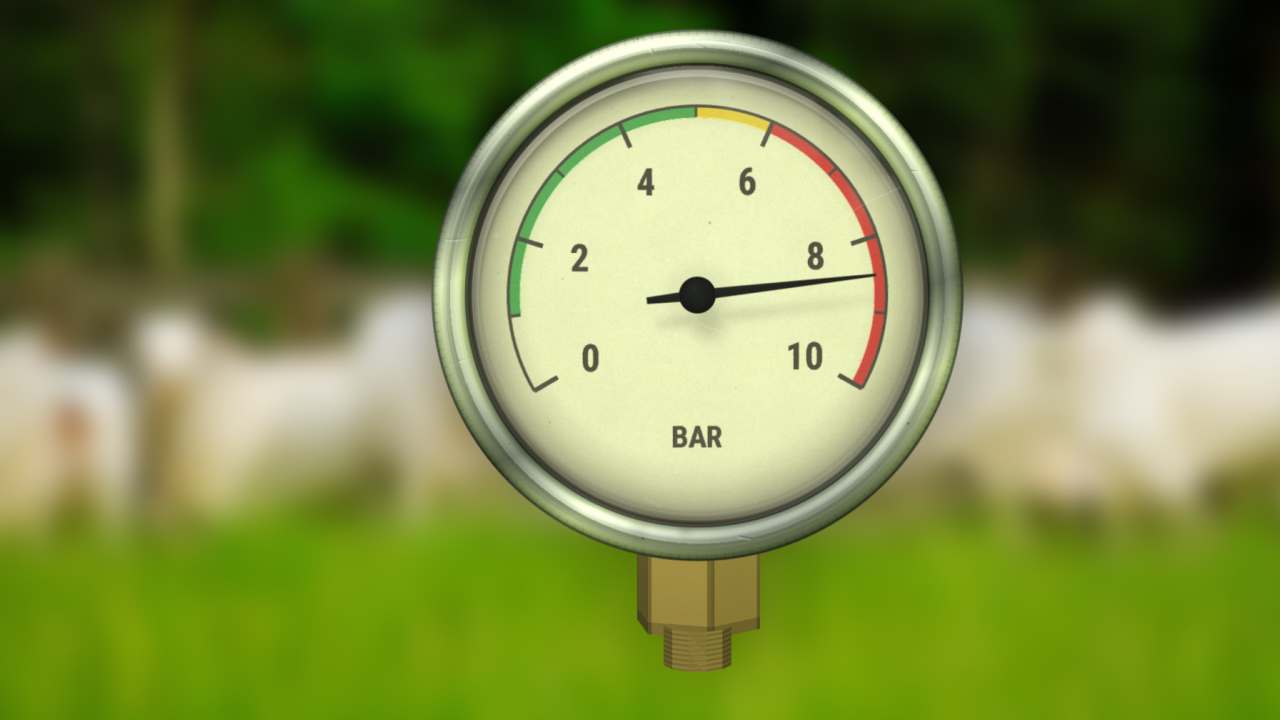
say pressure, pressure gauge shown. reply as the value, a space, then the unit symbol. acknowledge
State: 8.5 bar
